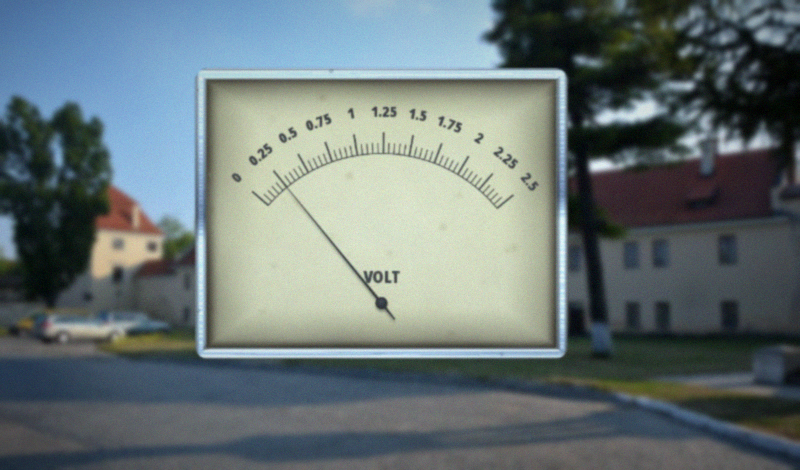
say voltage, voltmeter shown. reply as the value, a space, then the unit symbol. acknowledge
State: 0.25 V
